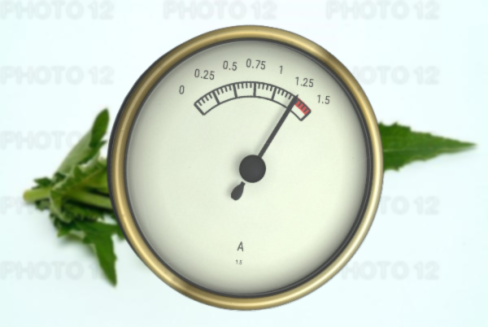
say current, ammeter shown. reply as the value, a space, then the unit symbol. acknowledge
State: 1.25 A
